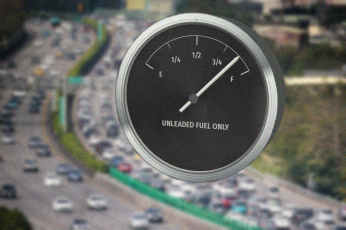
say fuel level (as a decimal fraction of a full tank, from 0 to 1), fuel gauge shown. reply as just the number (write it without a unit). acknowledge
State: 0.875
